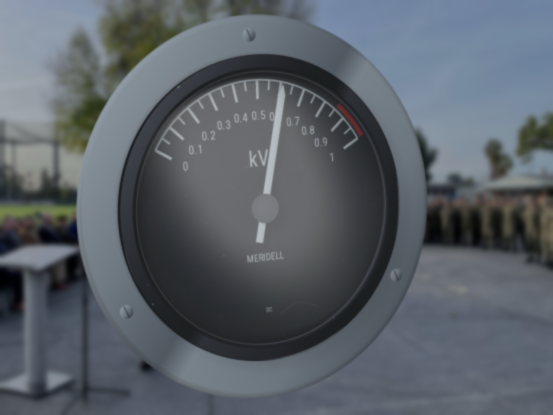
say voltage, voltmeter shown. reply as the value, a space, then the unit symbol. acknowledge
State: 0.6 kV
